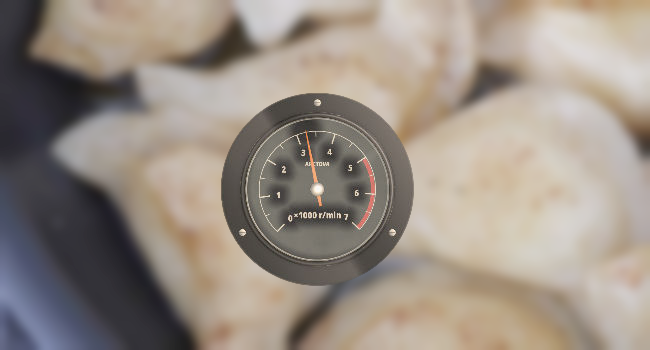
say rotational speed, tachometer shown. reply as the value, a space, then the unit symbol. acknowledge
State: 3250 rpm
